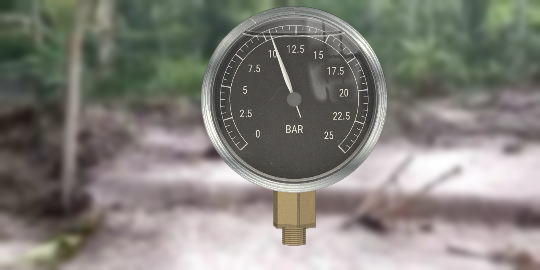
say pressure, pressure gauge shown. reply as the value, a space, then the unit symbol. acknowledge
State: 10.5 bar
